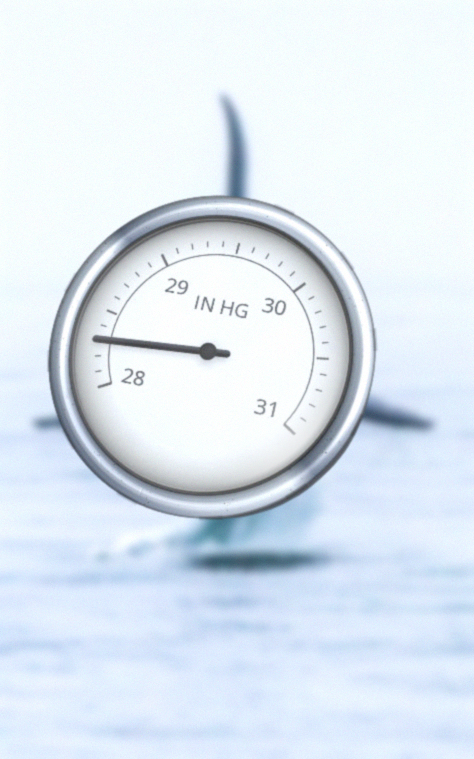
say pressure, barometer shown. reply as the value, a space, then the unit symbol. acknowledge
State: 28.3 inHg
